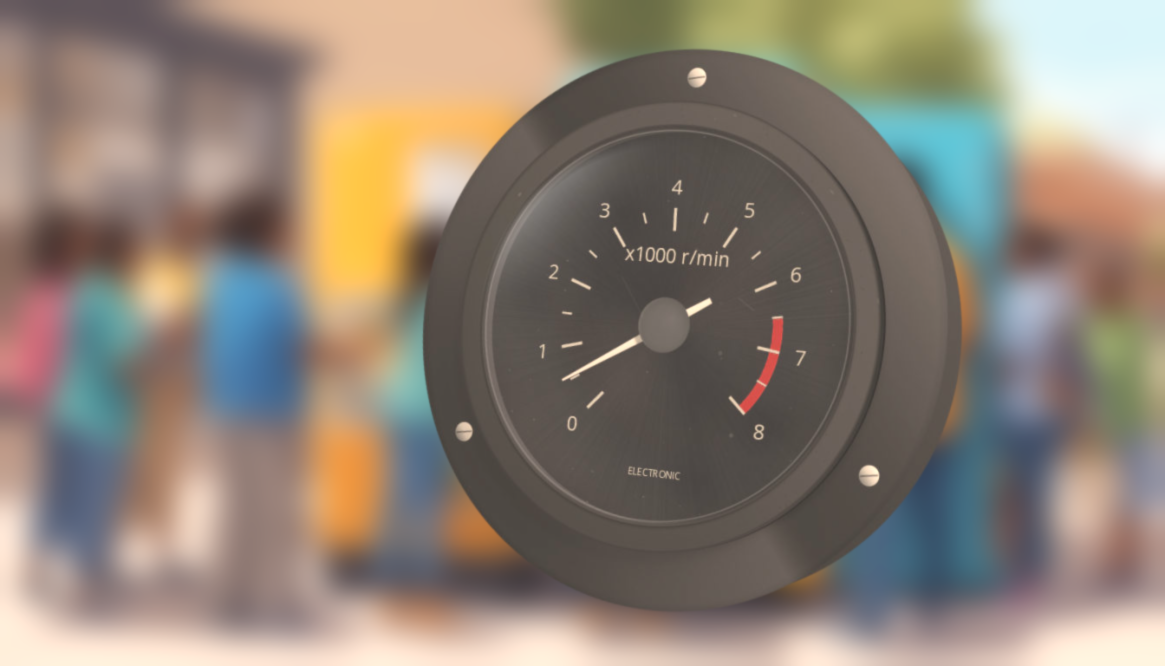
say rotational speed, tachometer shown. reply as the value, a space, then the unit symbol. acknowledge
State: 500 rpm
